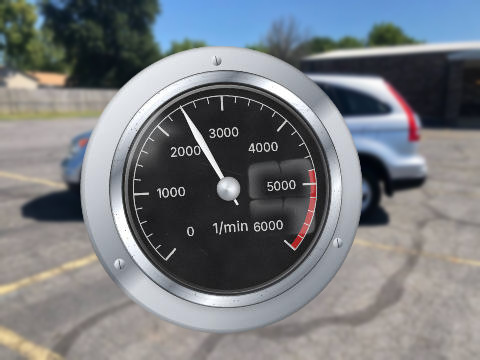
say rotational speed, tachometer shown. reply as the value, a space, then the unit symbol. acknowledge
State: 2400 rpm
